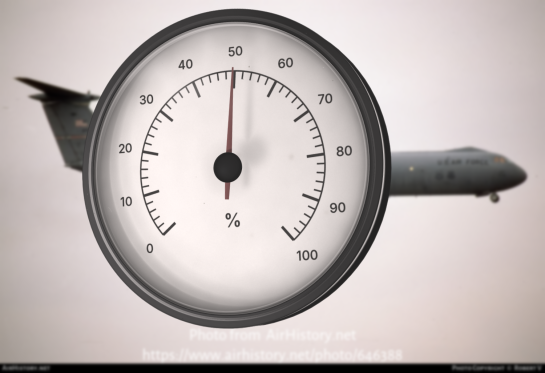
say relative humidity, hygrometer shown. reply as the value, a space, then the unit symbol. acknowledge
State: 50 %
